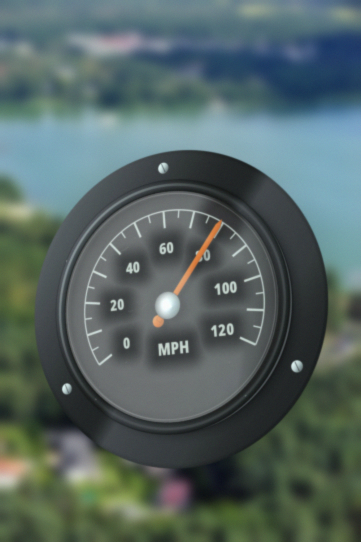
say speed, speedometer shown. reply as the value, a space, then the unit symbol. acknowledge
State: 80 mph
